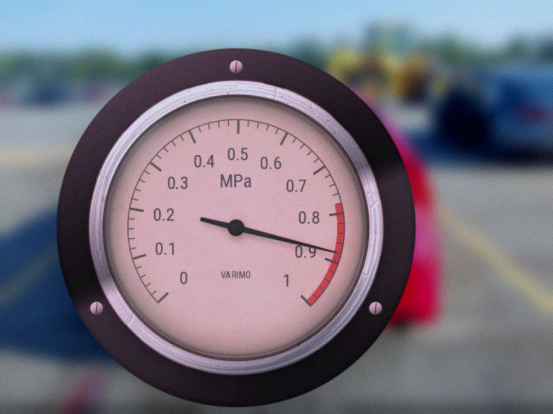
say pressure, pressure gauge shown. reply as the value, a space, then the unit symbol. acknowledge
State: 0.88 MPa
